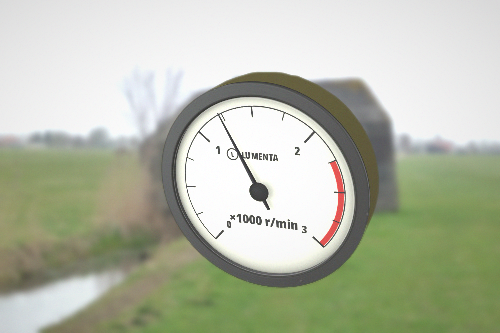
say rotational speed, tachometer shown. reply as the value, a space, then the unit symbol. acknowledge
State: 1250 rpm
